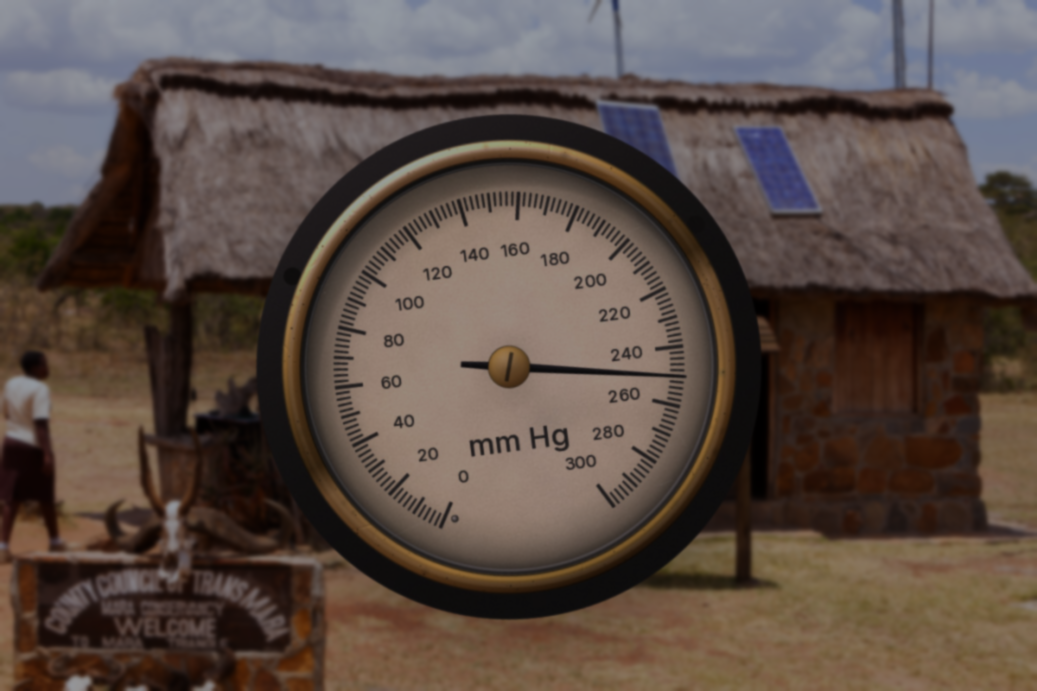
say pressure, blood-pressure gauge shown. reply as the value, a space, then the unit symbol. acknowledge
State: 250 mmHg
